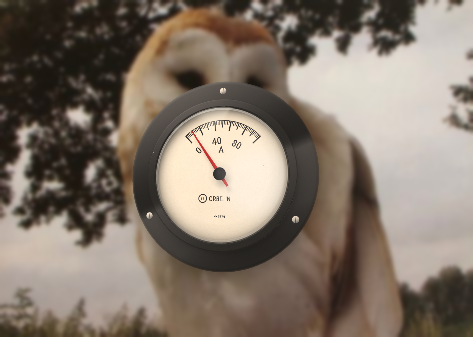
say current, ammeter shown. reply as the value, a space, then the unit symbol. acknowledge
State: 10 A
